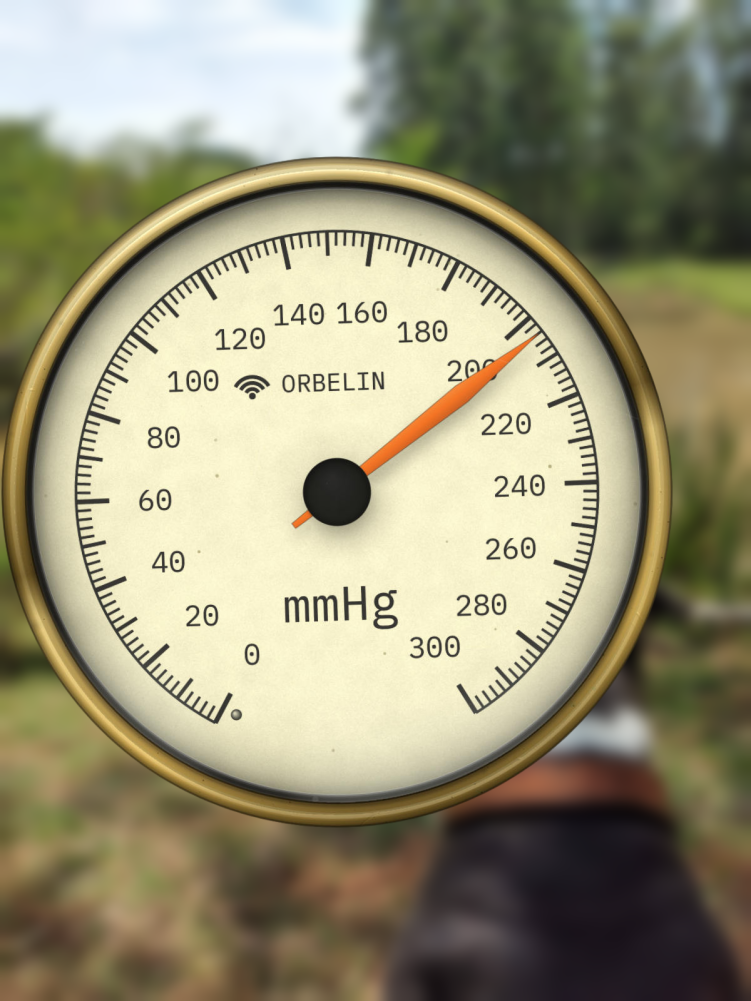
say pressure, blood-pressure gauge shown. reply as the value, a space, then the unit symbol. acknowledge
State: 204 mmHg
